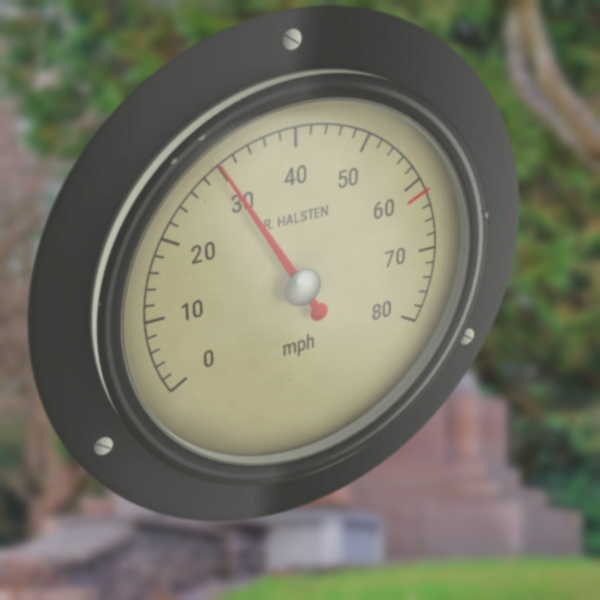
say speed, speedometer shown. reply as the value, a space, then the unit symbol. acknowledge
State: 30 mph
